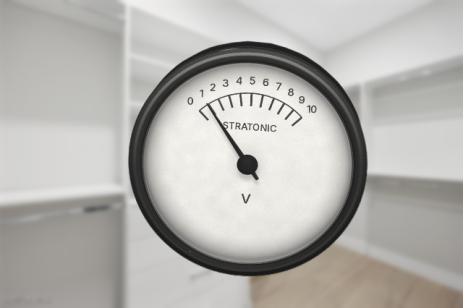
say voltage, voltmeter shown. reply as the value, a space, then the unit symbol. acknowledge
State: 1 V
